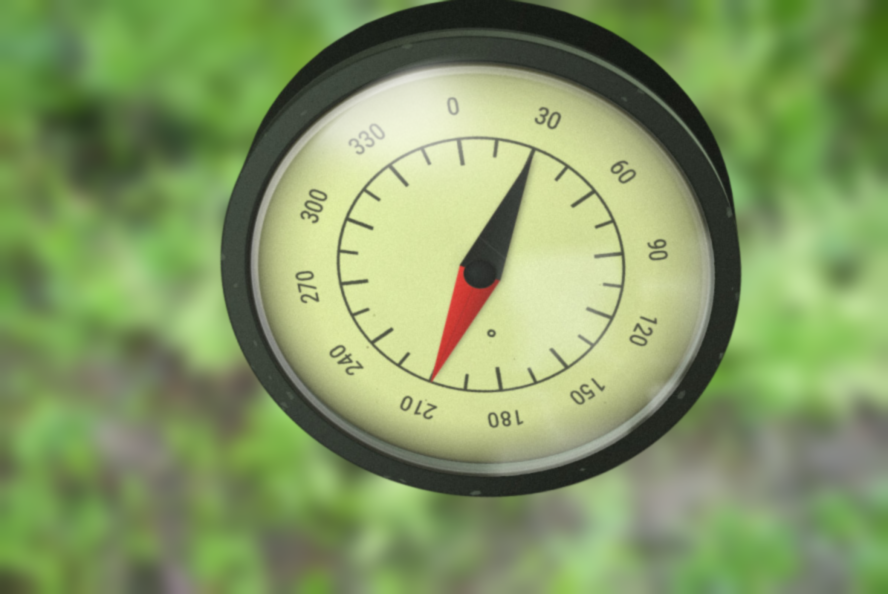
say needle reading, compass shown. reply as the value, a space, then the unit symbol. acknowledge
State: 210 °
